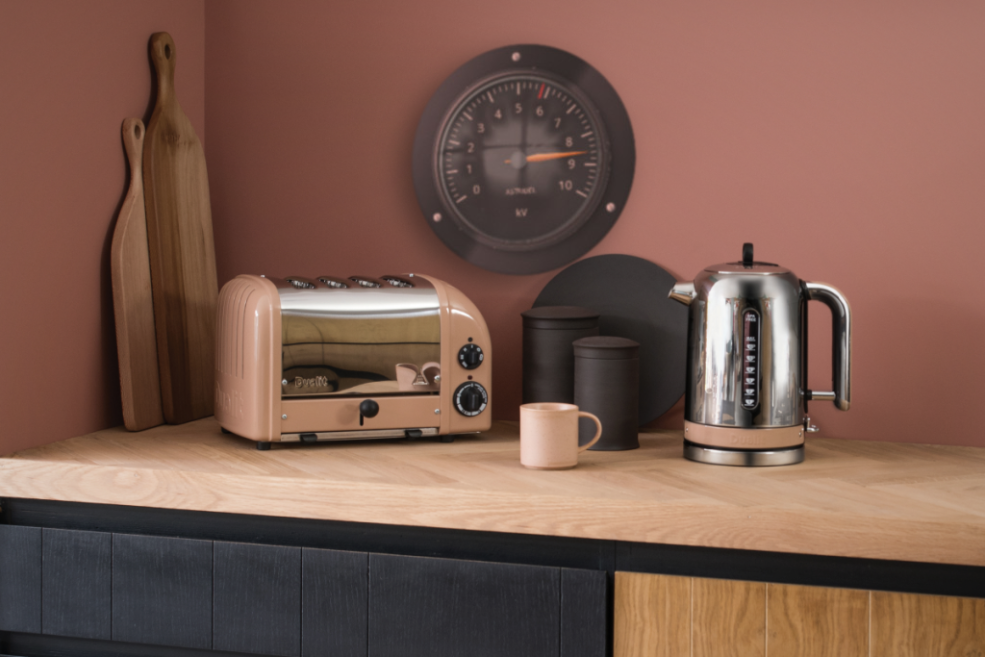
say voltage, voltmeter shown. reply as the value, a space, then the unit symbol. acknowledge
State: 8.6 kV
